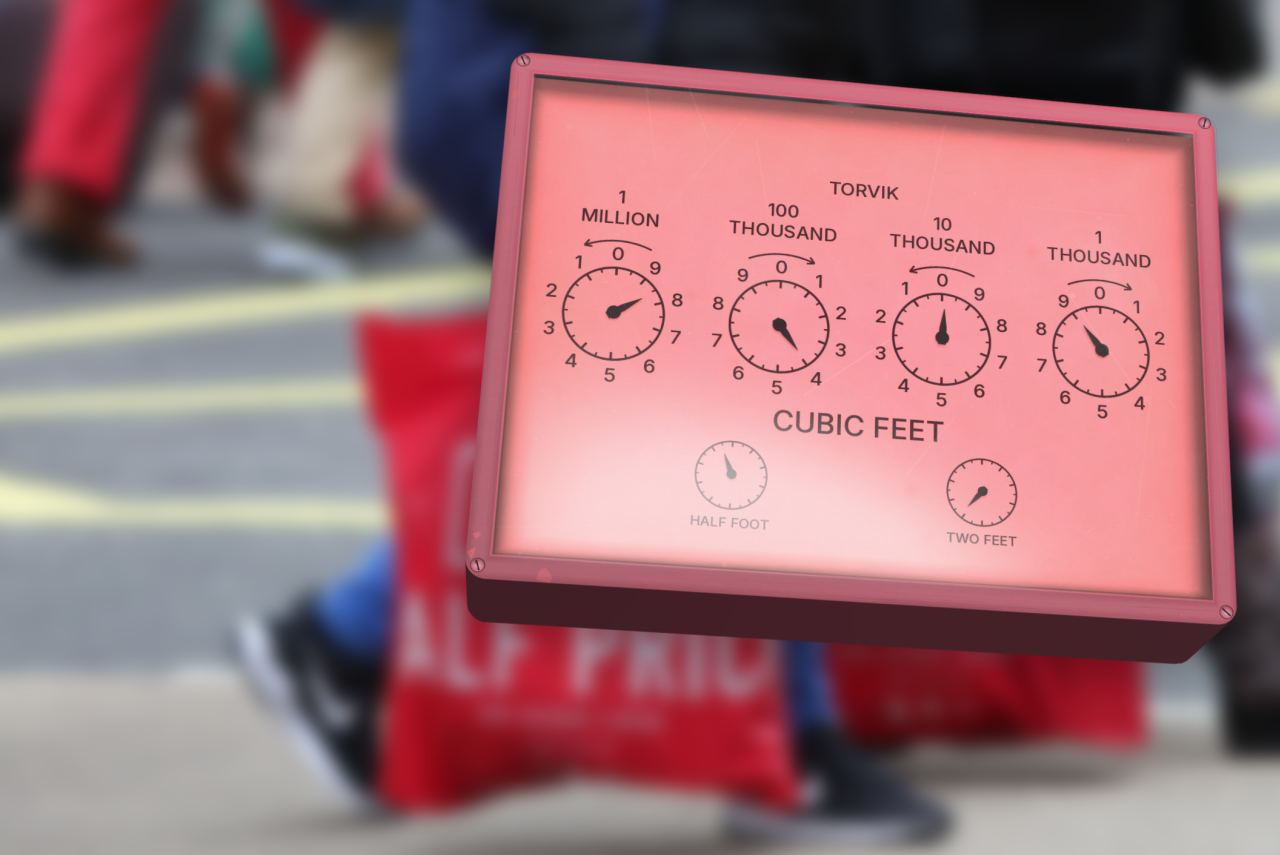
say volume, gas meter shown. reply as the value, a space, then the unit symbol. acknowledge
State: 839900 ft³
